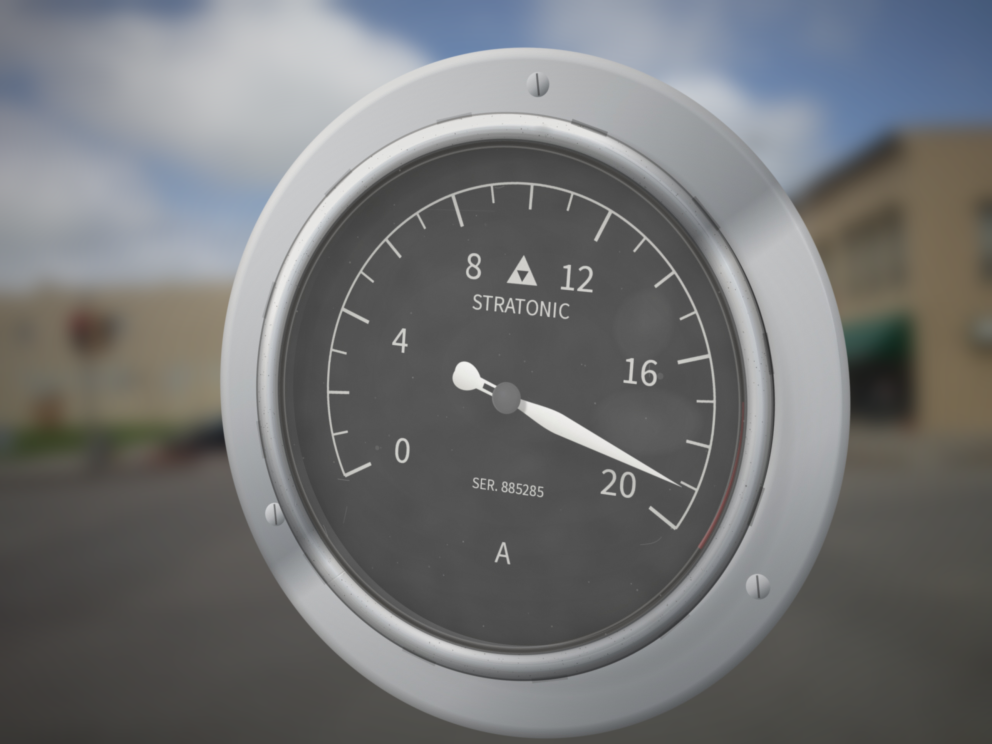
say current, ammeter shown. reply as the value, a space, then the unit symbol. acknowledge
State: 19 A
